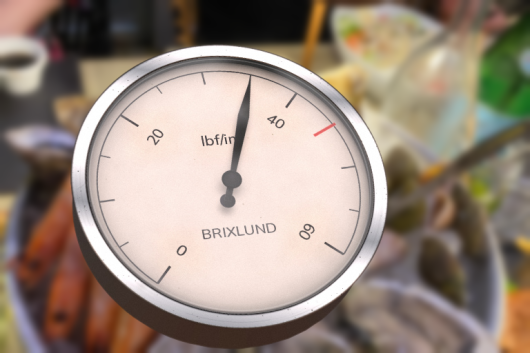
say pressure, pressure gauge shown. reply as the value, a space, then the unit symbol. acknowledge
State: 35 psi
